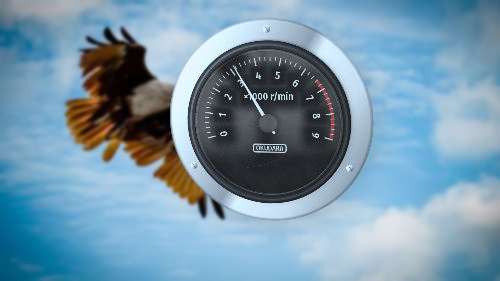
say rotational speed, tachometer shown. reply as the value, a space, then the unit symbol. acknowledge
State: 3200 rpm
